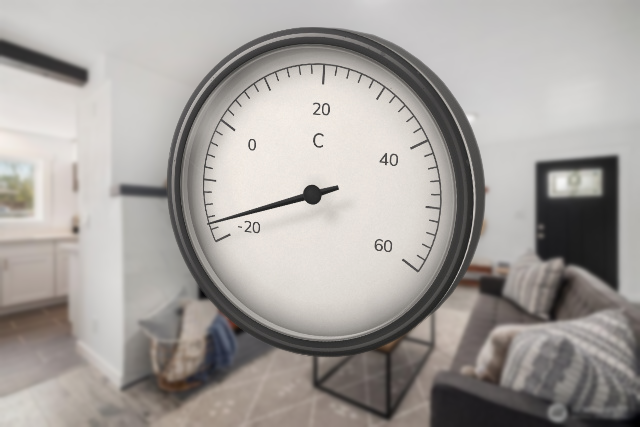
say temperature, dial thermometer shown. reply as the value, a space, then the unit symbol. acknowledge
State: -17 °C
